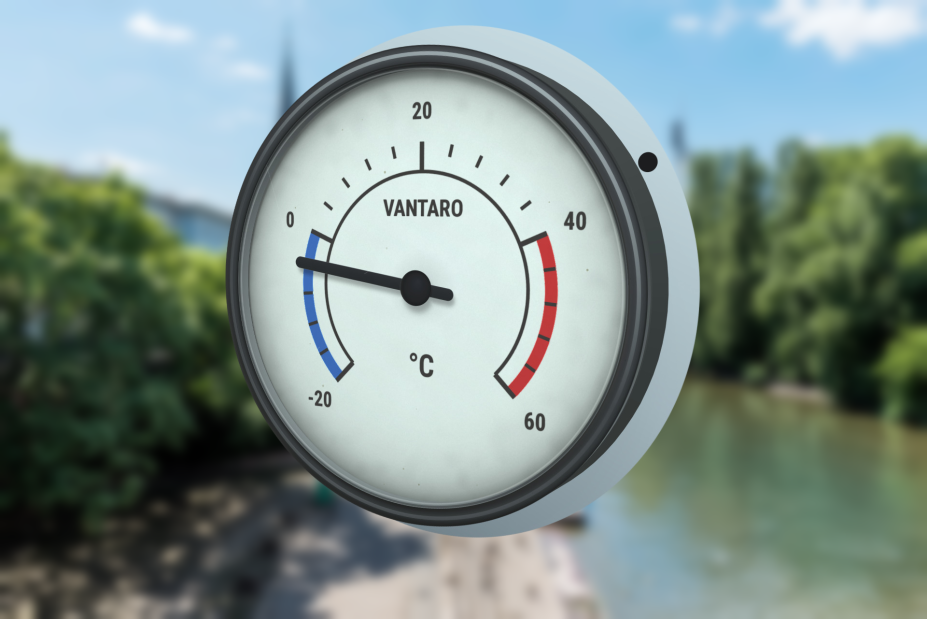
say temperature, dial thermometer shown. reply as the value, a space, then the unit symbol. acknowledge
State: -4 °C
